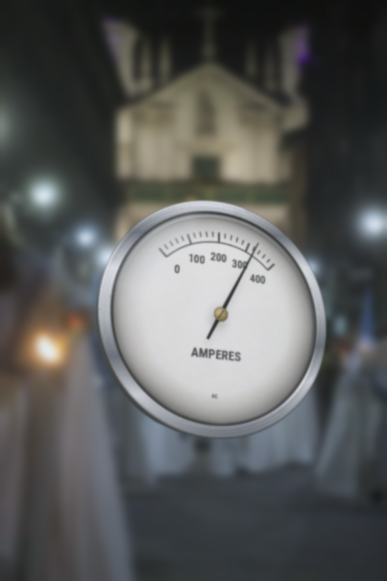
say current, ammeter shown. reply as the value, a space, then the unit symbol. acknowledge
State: 320 A
